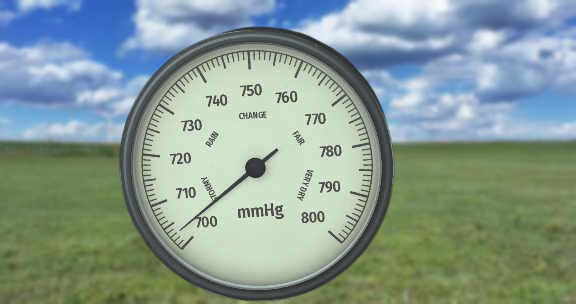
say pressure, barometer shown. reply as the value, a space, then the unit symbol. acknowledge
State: 703 mmHg
